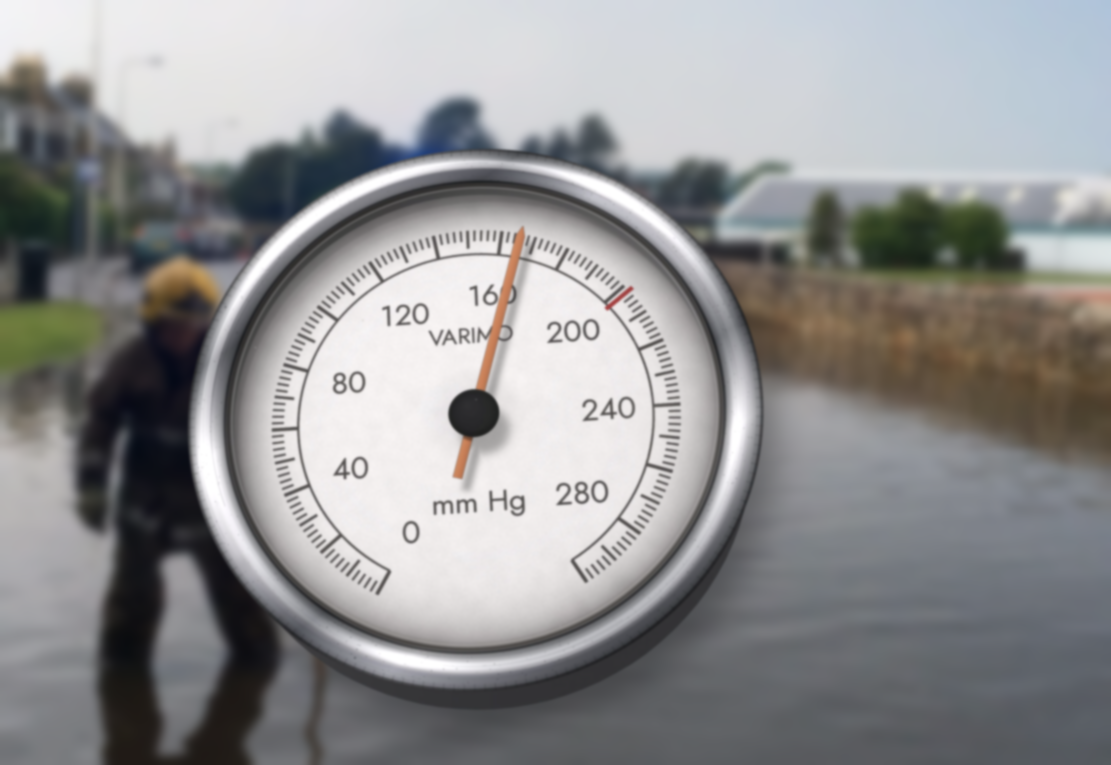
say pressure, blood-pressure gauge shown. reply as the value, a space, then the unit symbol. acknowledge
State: 166 mmHg
